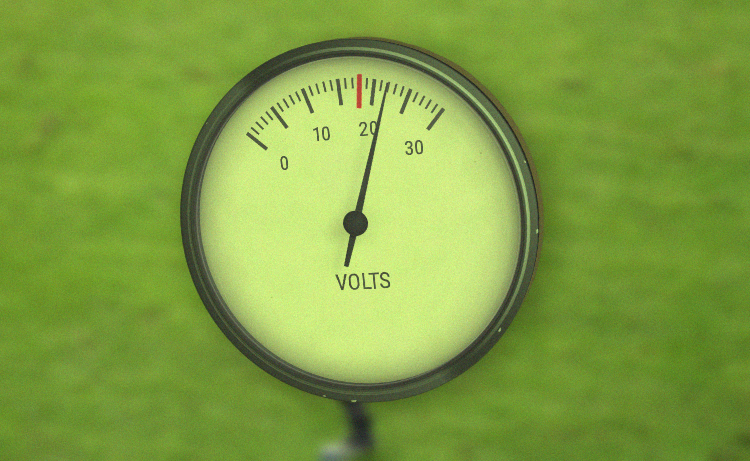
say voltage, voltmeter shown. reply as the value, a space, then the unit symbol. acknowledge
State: 22 V
